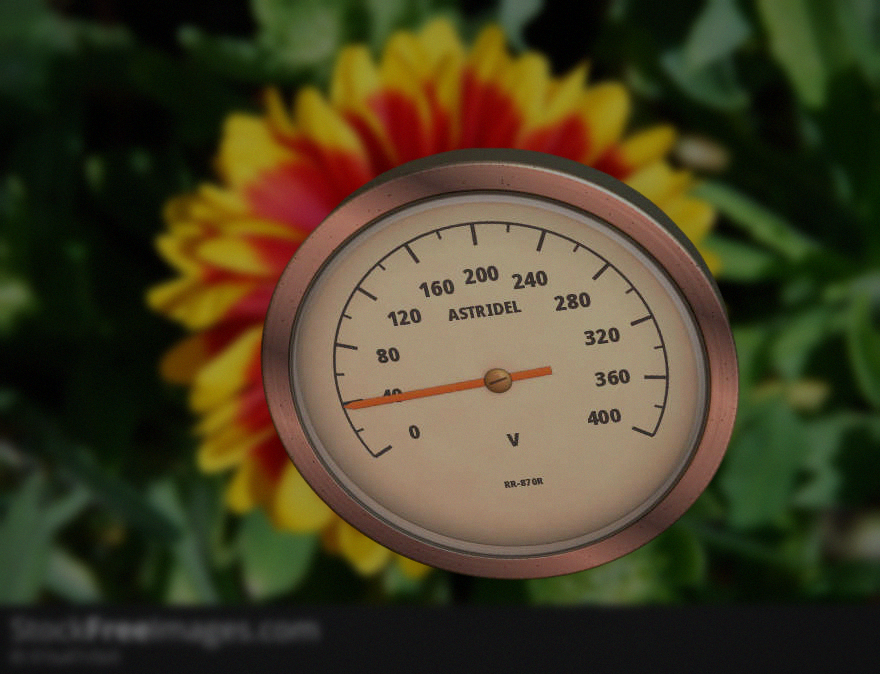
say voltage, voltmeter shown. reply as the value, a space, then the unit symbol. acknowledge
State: 40 V
